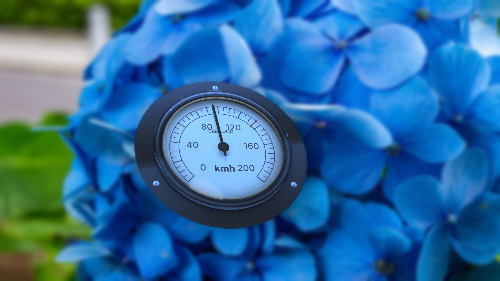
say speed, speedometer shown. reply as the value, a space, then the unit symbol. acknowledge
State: 95 km/h
